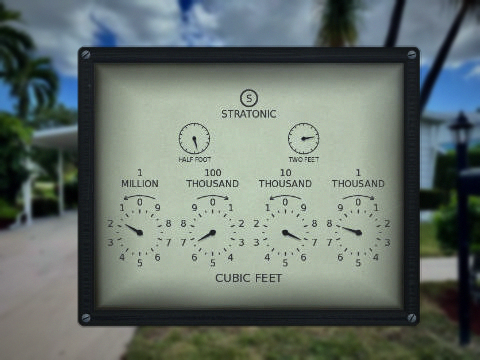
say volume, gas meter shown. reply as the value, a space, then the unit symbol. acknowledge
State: 166800 ft³
